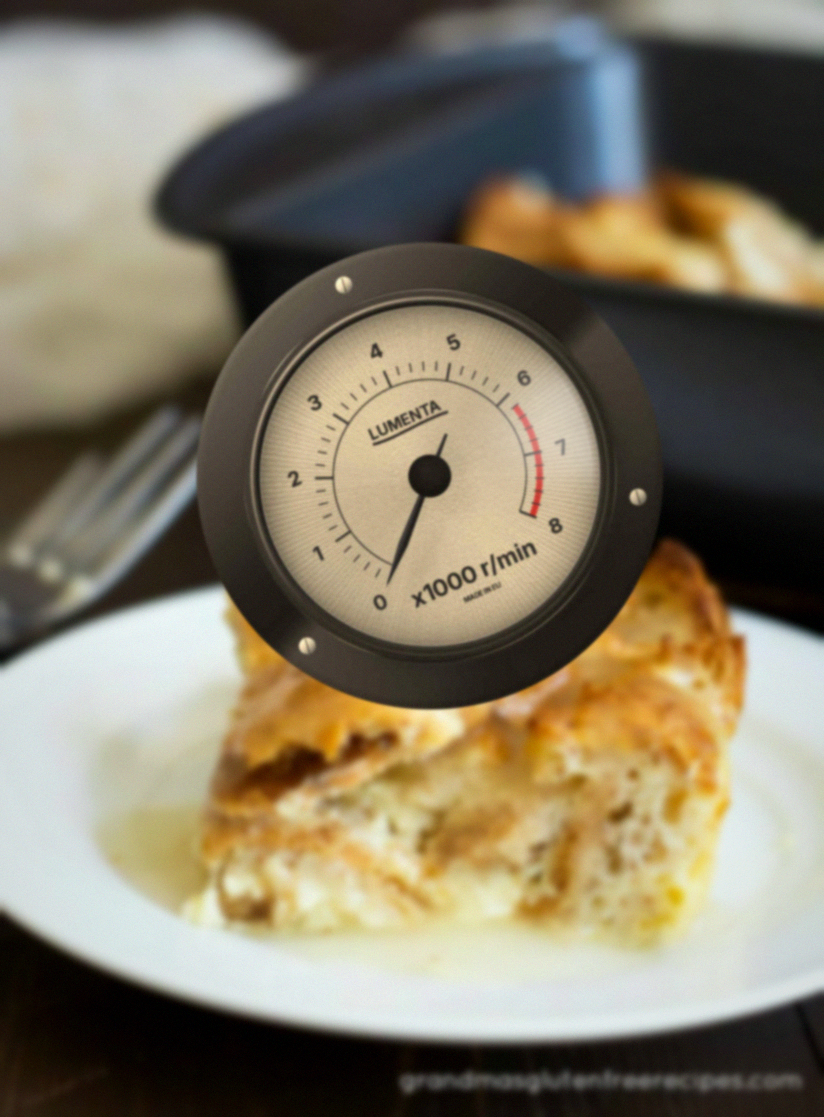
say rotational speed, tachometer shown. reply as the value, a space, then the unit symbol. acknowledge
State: 0 rpm
